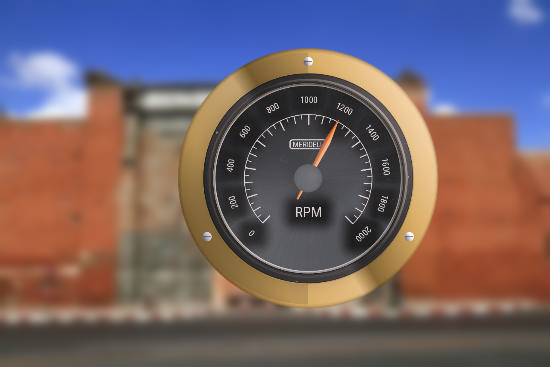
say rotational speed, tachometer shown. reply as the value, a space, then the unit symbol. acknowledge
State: 1200 rpm
